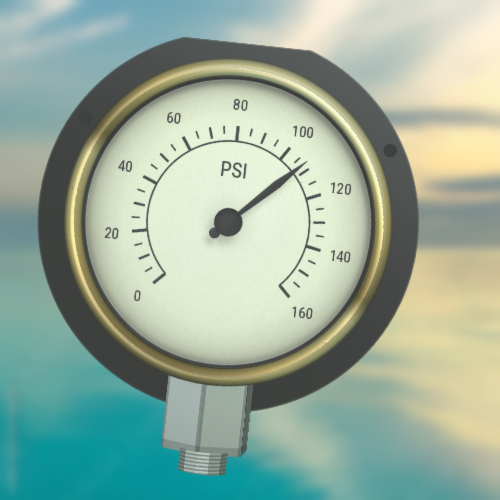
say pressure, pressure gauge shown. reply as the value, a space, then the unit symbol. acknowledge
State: 107.5 psi
